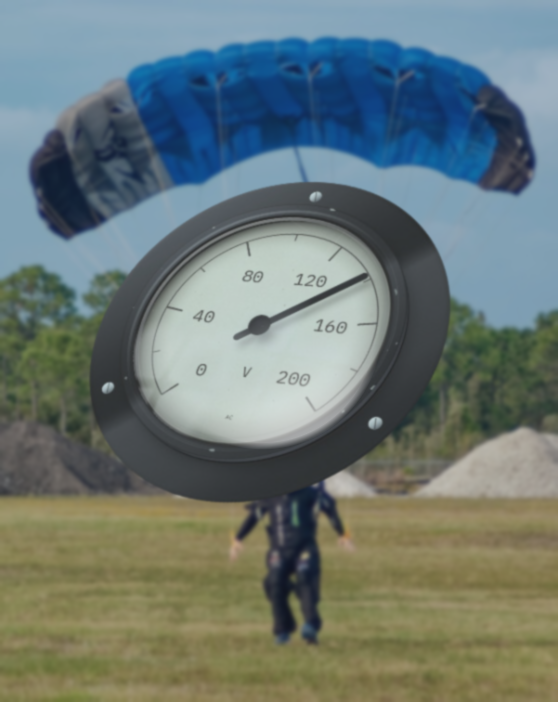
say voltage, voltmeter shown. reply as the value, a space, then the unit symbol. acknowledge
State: 140 V
